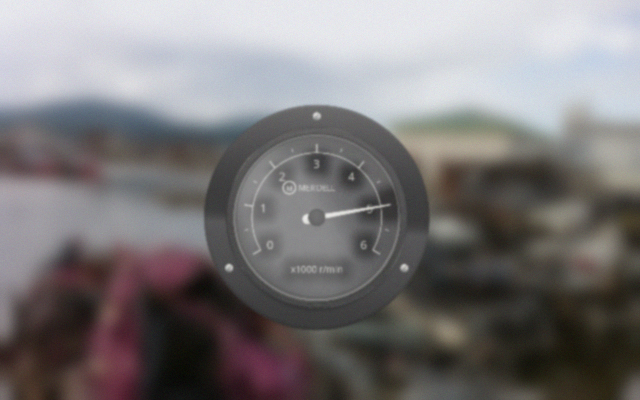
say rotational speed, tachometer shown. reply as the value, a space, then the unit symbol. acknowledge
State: 5000 rpm
